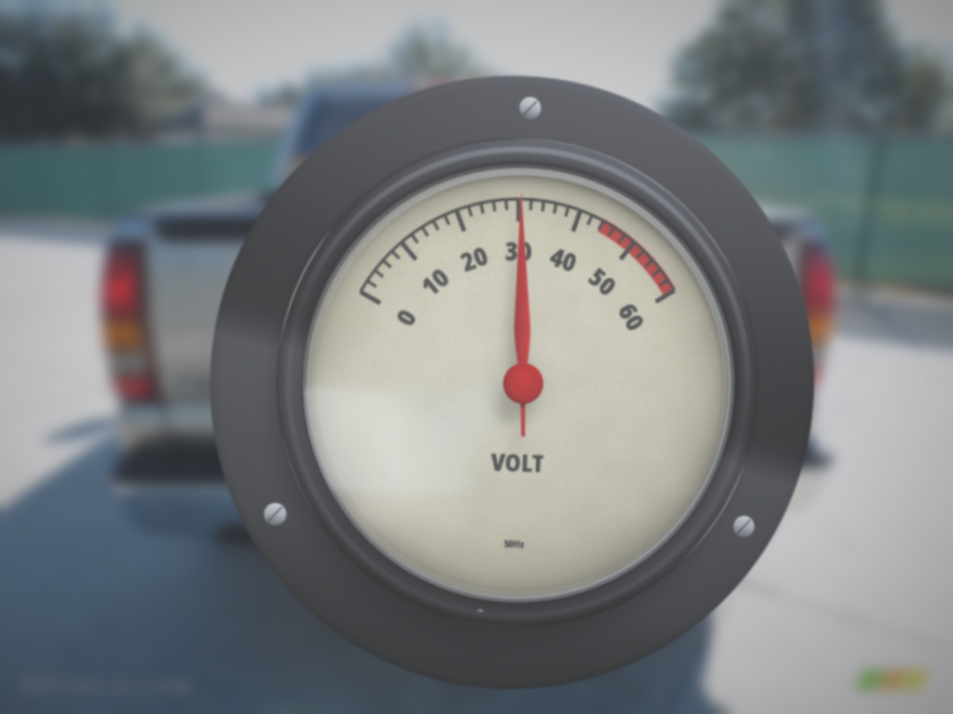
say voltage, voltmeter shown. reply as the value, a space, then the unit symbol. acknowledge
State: 30 V
